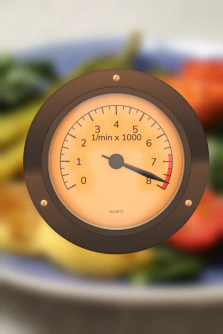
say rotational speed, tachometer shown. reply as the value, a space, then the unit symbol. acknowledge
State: 7750 rpm
